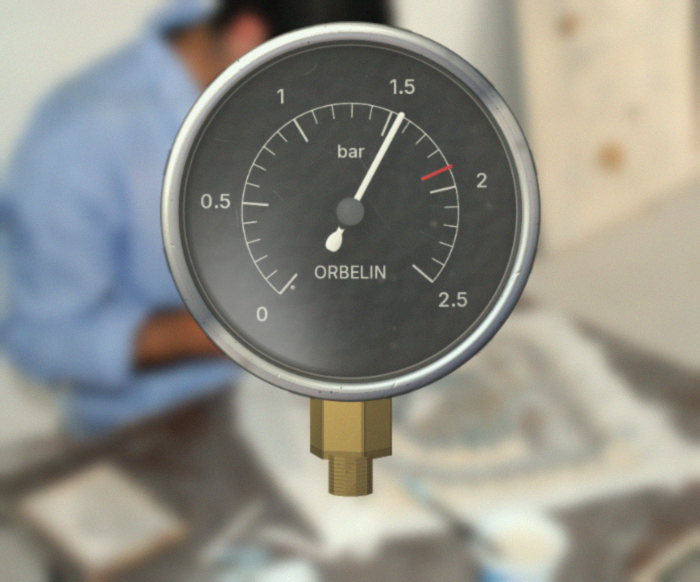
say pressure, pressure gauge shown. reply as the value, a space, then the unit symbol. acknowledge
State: 1.55 bar
